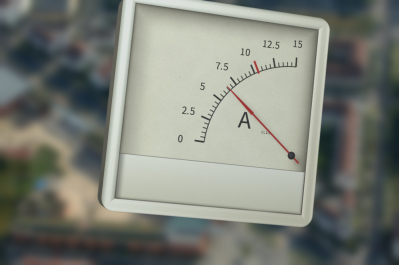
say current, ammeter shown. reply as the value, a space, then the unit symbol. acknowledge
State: 6.5 A
